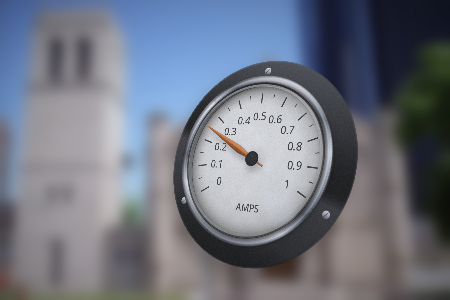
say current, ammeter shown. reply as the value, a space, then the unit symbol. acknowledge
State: 0.25 A
